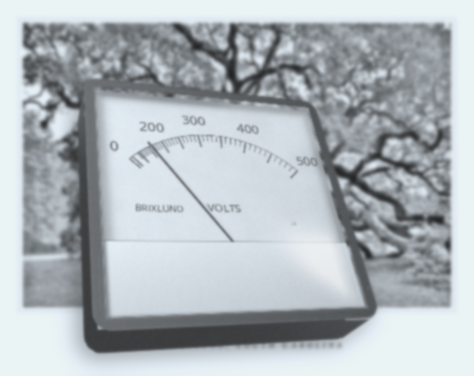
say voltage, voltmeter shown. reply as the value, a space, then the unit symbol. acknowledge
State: 150 V
